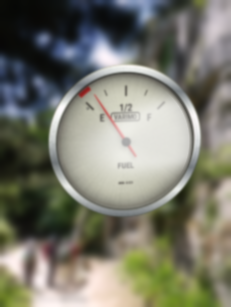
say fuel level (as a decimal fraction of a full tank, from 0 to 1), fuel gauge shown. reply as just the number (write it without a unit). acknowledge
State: 0.125
